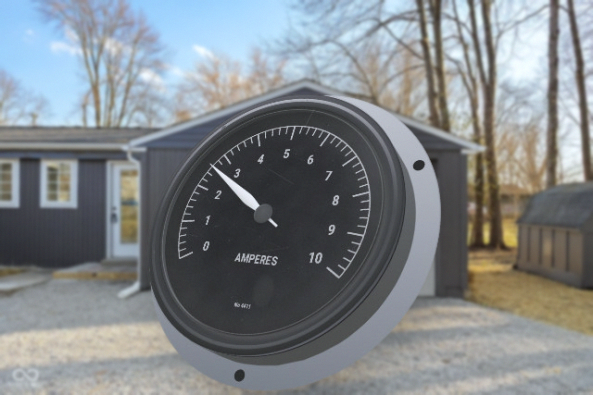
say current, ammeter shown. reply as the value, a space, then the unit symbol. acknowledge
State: 2.6 A
